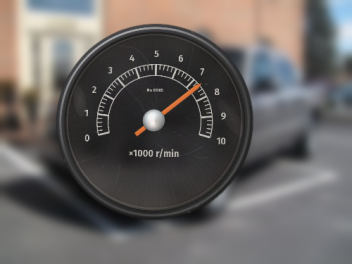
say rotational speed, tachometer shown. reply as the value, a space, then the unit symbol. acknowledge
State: 7400 rpm
